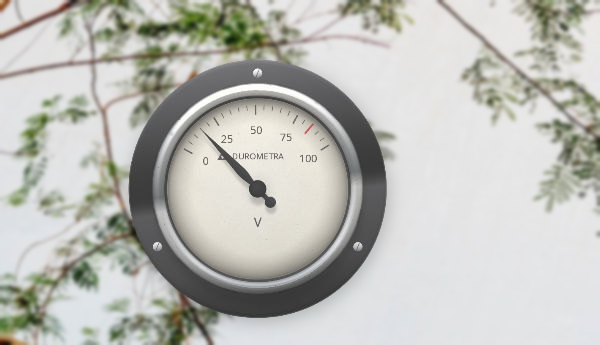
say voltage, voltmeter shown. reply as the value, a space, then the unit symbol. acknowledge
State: 15 V
